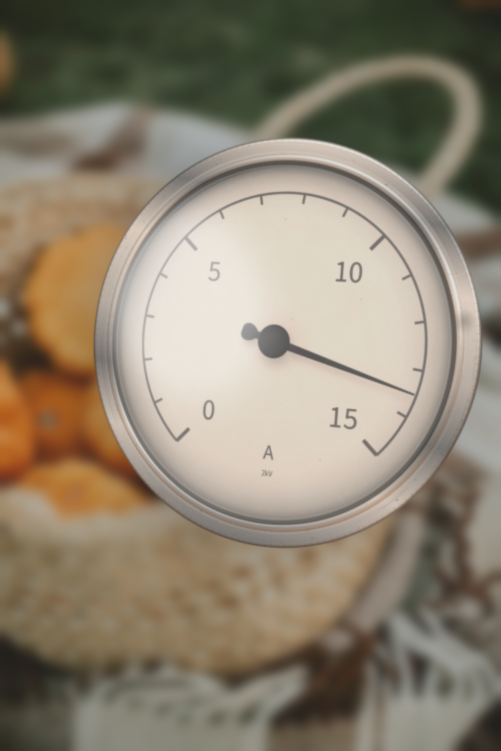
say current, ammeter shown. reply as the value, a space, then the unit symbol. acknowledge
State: 13.5 A
